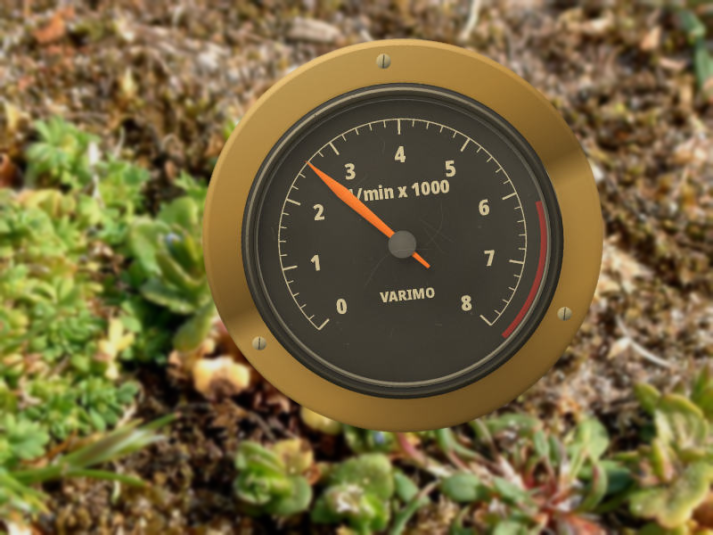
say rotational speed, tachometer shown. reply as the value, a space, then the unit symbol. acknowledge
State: 2600 rpm
